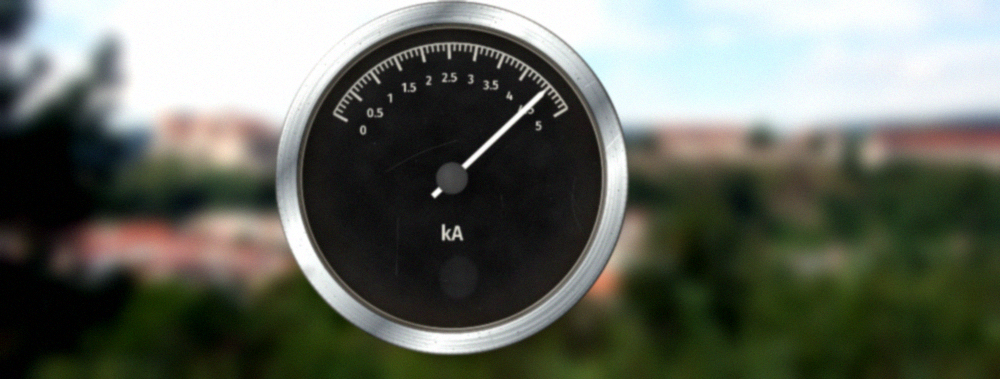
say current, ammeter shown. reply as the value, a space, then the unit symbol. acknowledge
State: 4.5 kA
